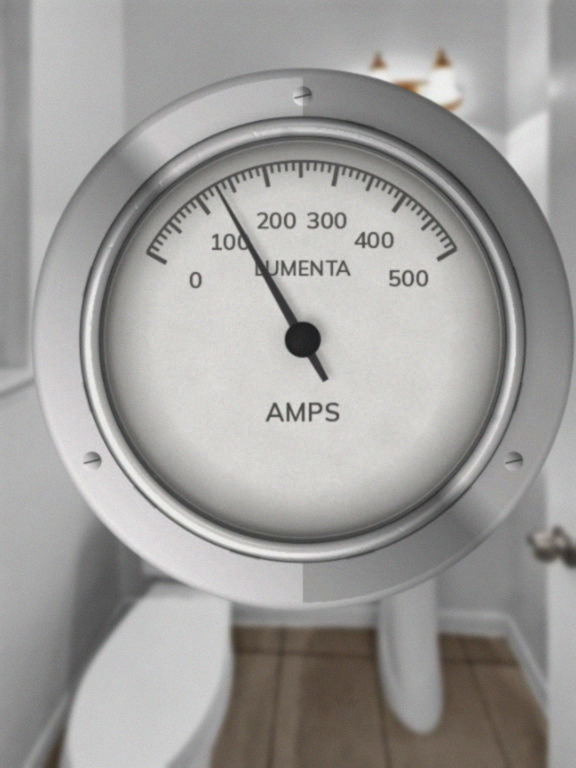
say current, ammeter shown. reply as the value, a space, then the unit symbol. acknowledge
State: 130 A
